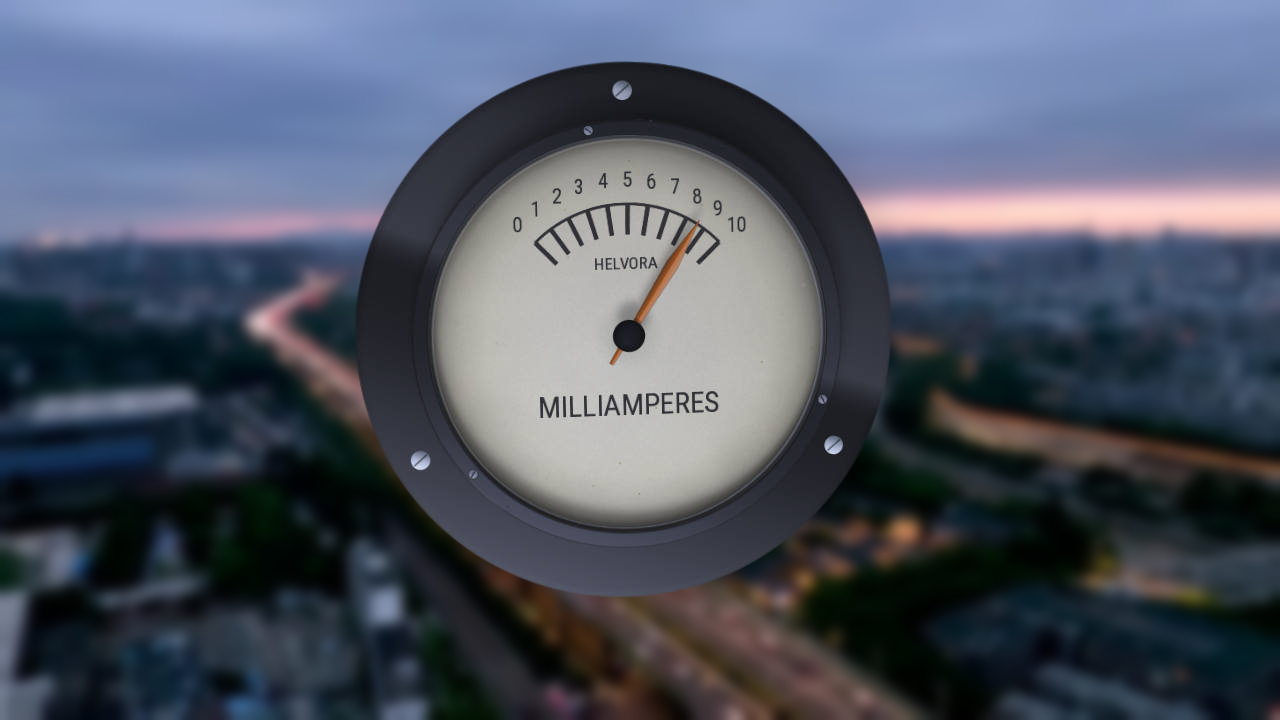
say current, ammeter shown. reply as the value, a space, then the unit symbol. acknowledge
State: 8.5 mA
